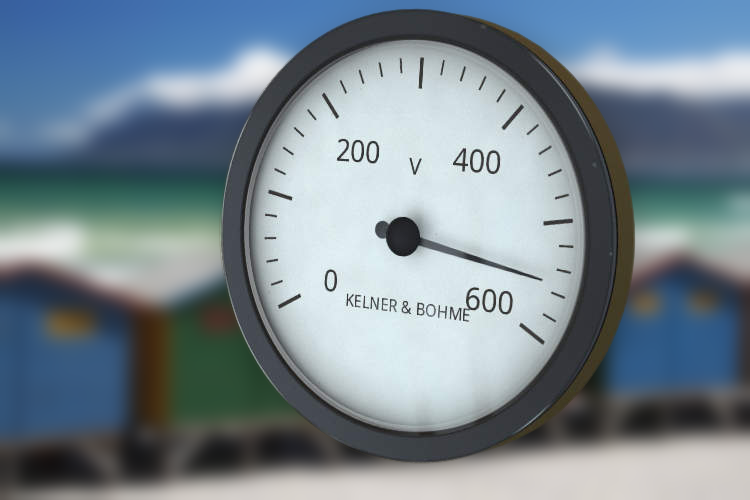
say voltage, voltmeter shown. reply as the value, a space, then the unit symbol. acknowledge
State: 550 V
